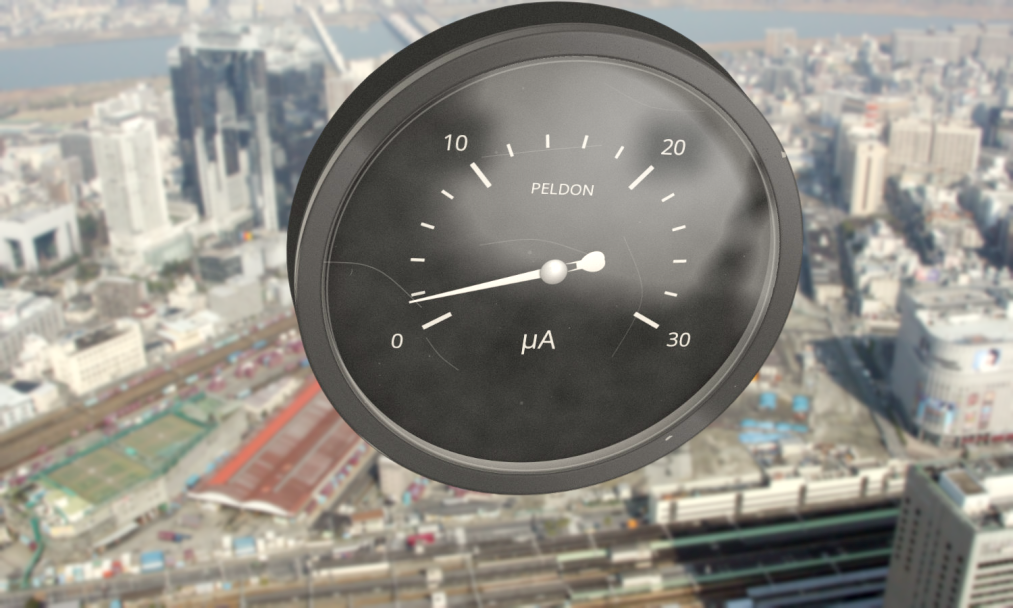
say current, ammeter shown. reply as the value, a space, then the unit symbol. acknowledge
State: 2 µA
